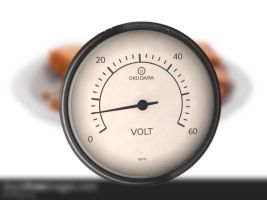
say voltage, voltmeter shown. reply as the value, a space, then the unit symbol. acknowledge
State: 6 V
